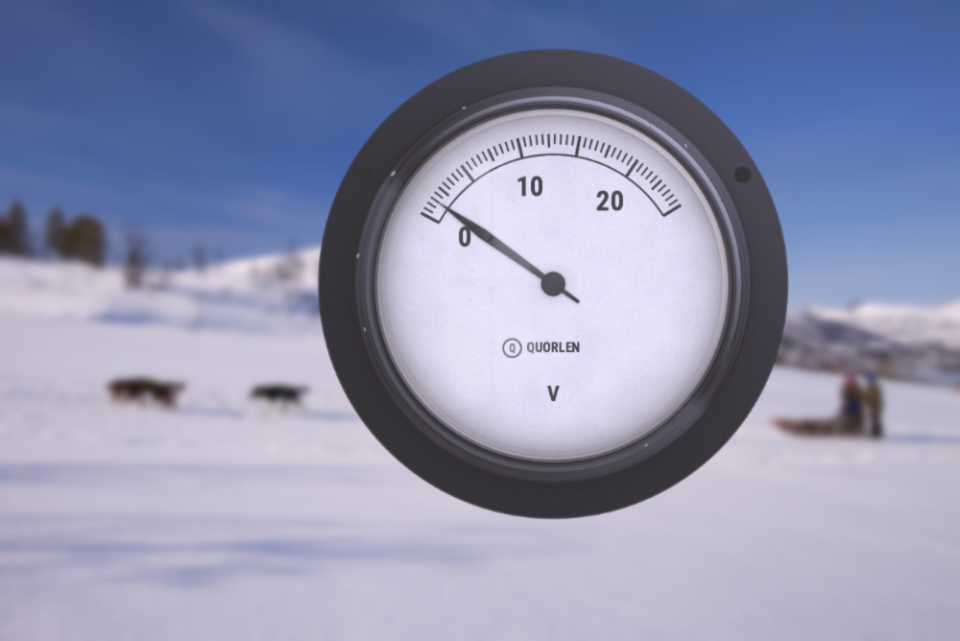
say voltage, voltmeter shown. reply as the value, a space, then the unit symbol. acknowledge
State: 1.5 V
